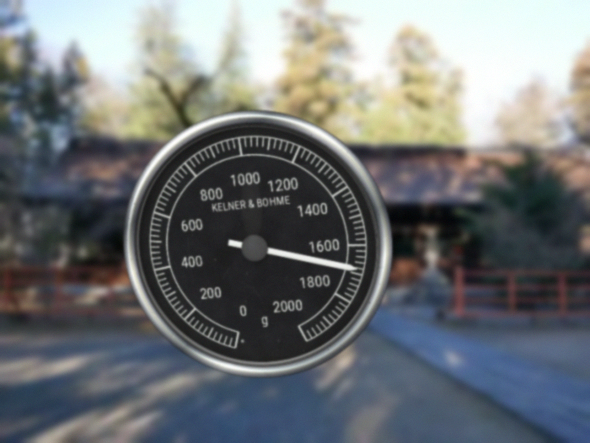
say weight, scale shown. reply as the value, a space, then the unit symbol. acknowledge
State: 1680 g
